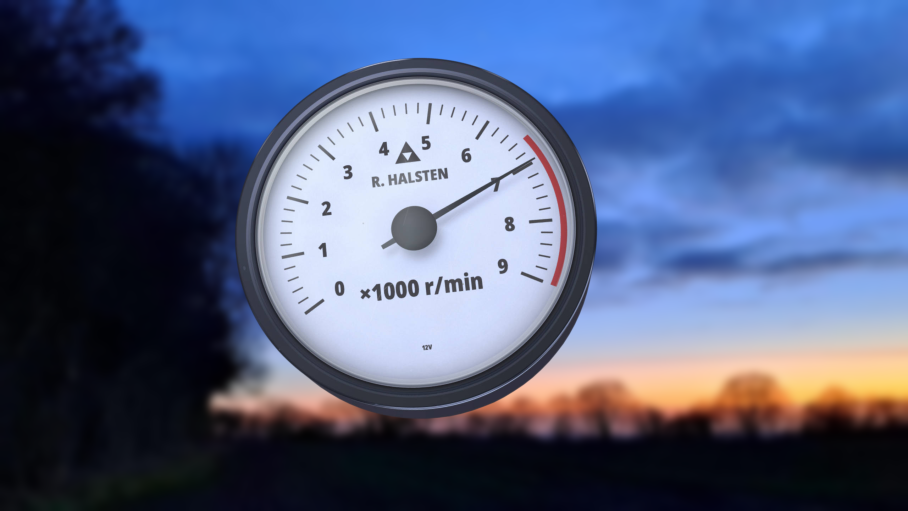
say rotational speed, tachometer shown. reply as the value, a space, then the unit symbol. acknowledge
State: 7000 rpm
